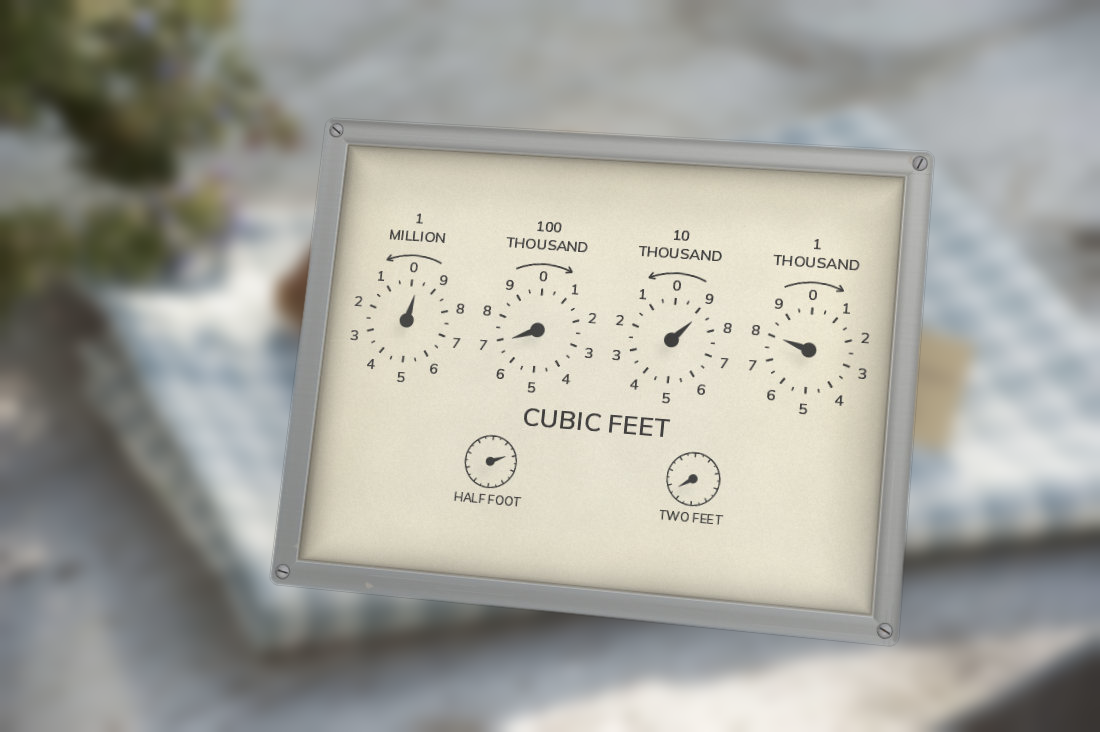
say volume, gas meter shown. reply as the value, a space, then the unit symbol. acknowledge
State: 968800 ft³
